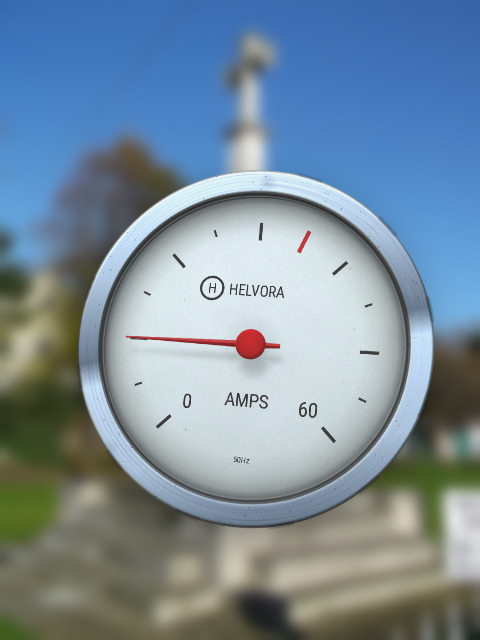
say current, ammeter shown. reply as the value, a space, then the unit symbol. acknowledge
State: 10 A
